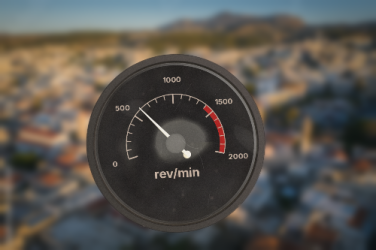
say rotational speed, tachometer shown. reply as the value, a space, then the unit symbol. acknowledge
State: 600 rpm
